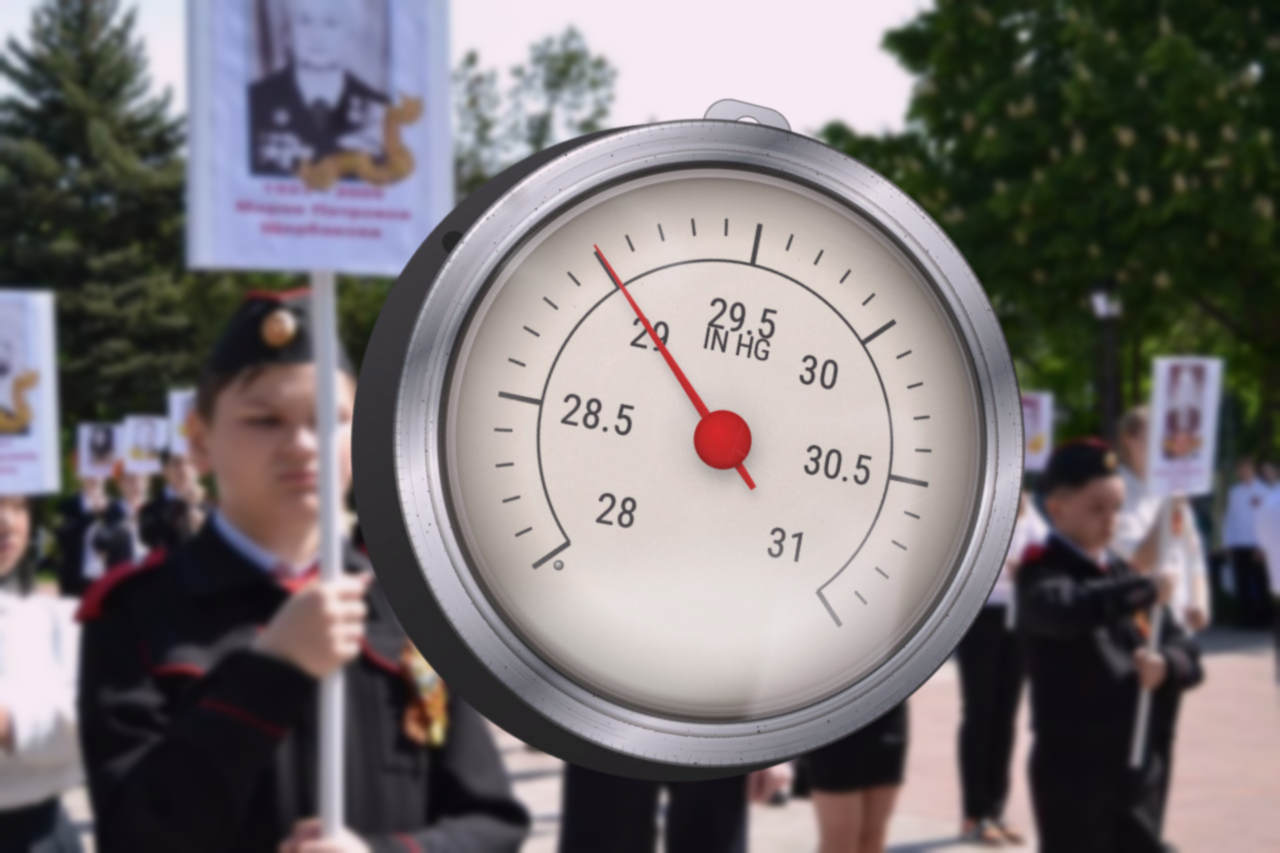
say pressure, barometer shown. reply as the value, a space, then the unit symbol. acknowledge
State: 29 inHg
